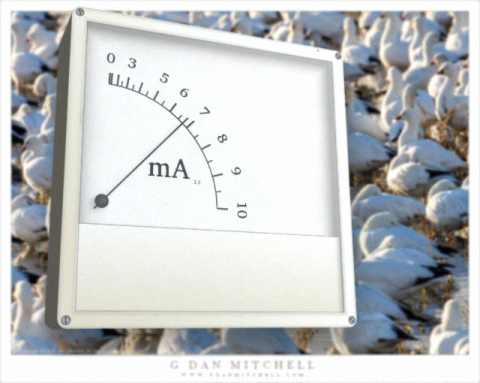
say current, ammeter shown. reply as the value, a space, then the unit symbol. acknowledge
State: 6.75 mA
